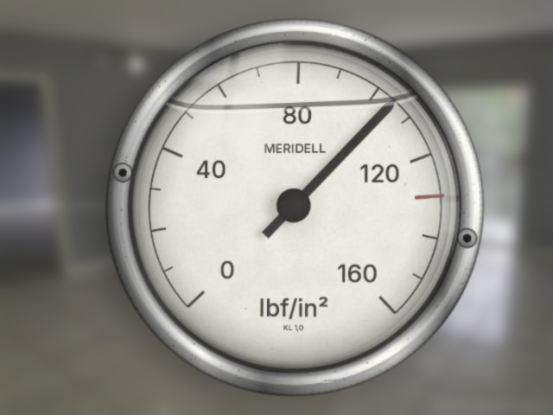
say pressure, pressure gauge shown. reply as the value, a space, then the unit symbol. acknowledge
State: 105 psi
